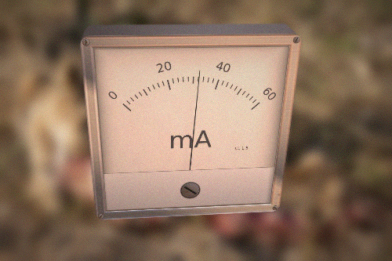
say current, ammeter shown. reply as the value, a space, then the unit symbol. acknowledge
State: 32 mA
